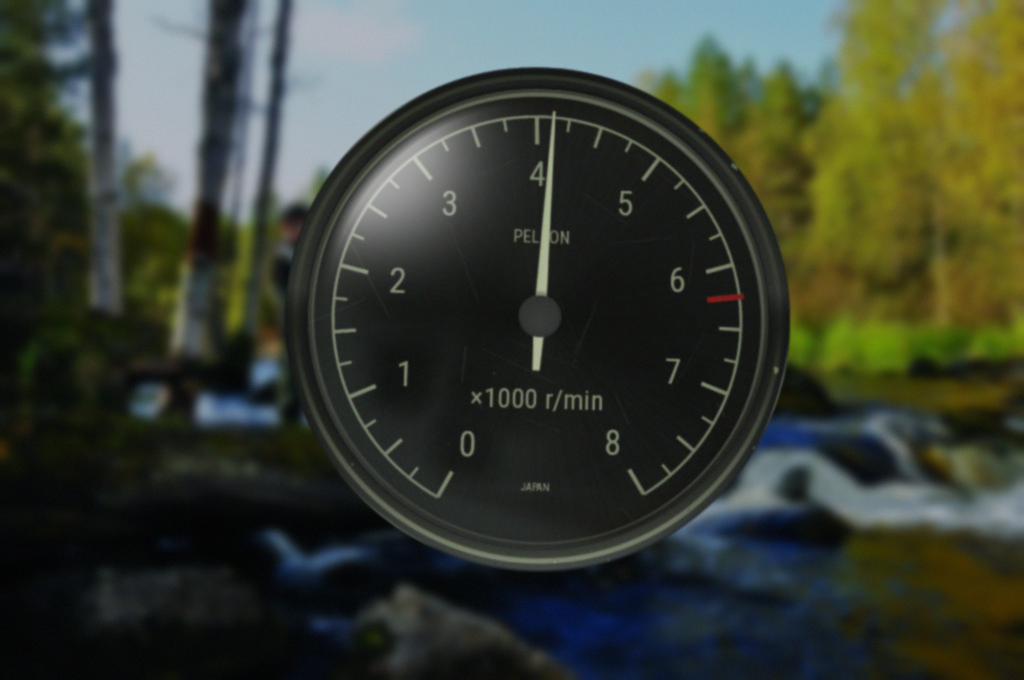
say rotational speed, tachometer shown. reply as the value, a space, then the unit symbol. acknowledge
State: 4125 rpm
